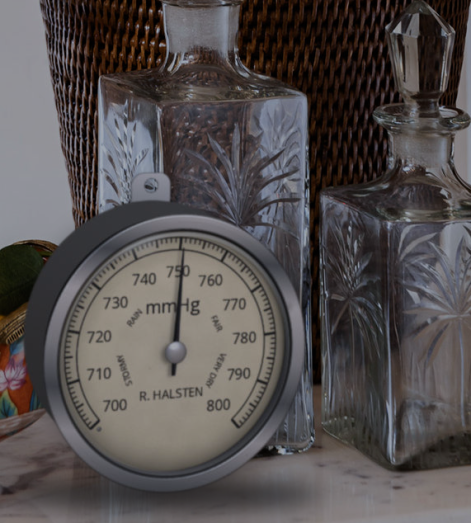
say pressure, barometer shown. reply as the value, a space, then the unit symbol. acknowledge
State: 750 mmHg
